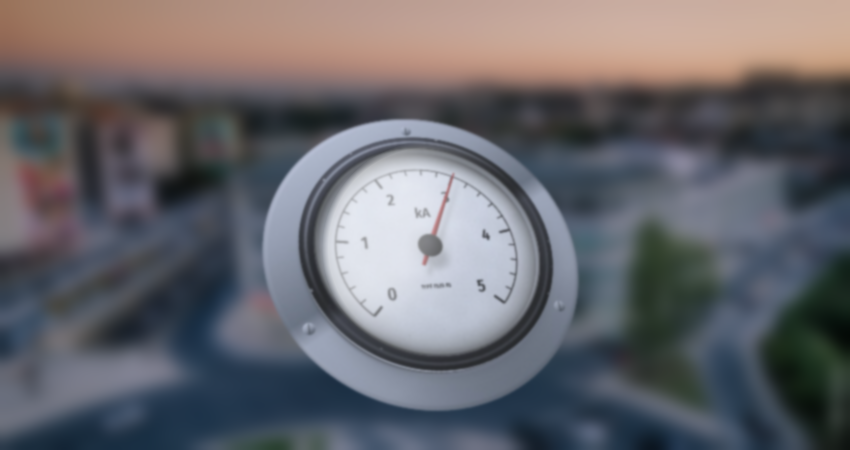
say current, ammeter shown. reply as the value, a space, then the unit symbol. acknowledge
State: 3 kA
